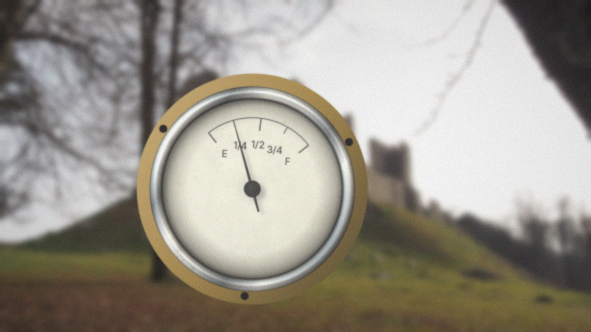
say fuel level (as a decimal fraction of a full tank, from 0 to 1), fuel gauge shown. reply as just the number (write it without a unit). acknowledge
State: 0.25
